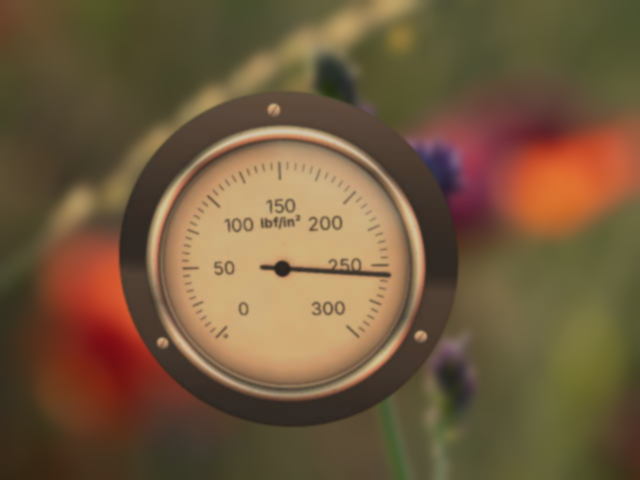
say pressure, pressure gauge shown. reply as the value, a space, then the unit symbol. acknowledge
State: 255 psi
